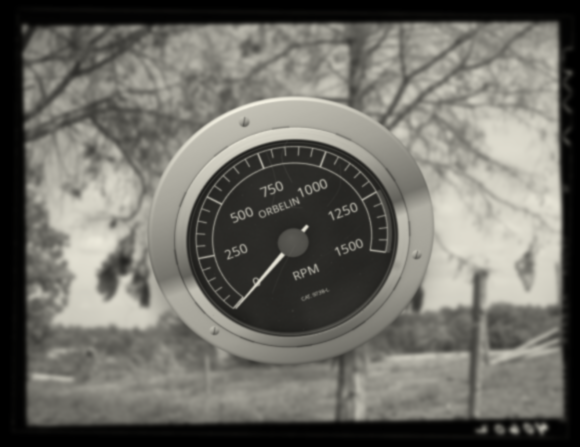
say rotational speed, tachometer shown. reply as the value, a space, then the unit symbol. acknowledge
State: 0 rpm
